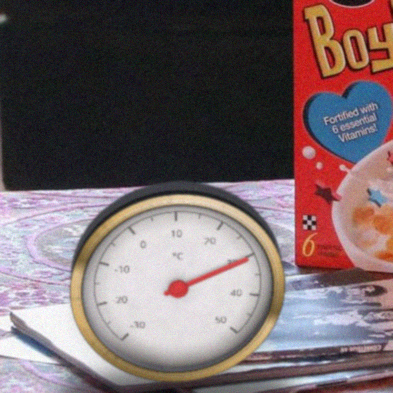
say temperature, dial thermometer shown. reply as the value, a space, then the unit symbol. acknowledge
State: 30 °C
